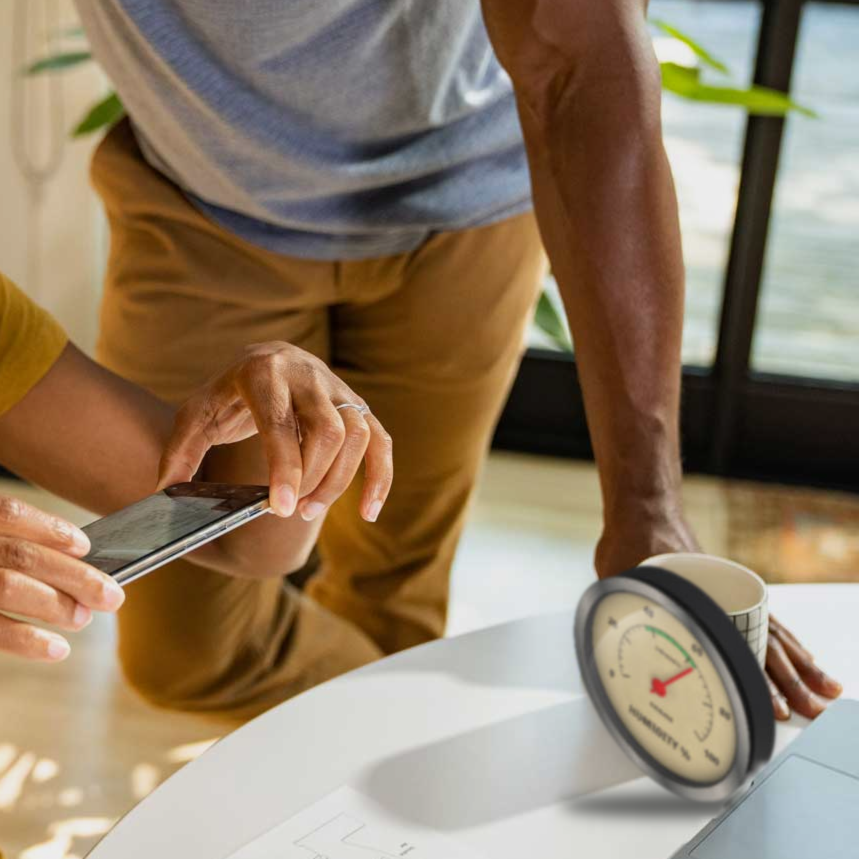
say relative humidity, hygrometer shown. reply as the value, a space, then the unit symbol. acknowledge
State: 64 %
